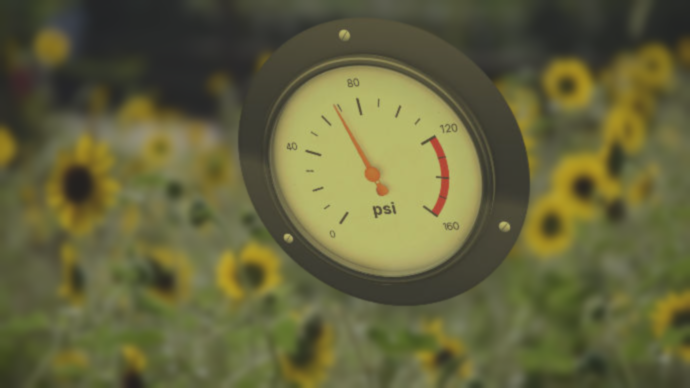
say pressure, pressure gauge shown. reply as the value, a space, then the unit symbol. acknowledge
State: 70 psi
